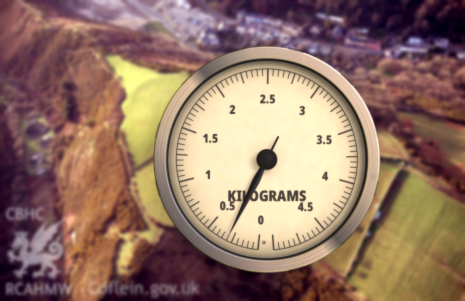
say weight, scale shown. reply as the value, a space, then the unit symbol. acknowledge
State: 0.3 kg
